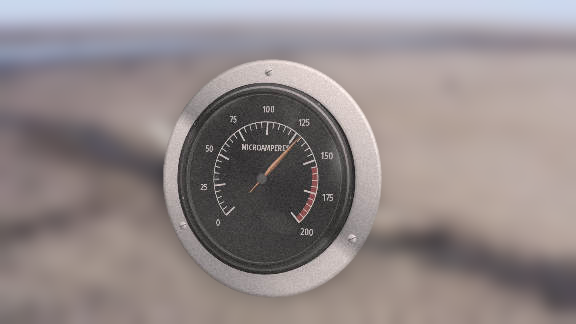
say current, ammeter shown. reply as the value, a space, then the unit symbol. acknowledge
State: 130 µA
